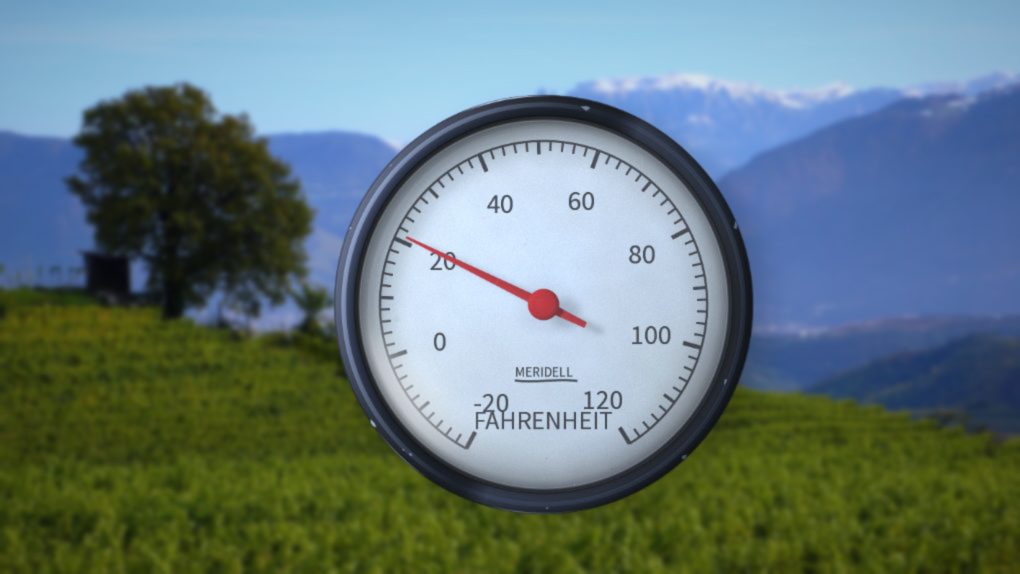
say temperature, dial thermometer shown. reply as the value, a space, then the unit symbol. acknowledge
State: 21 °F
